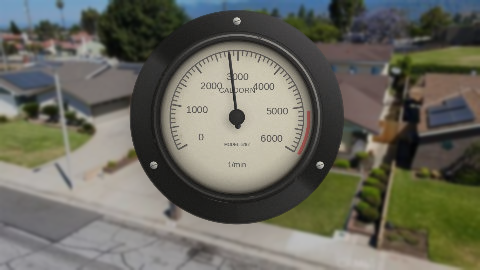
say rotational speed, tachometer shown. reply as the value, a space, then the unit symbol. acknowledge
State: 2800 rpm
